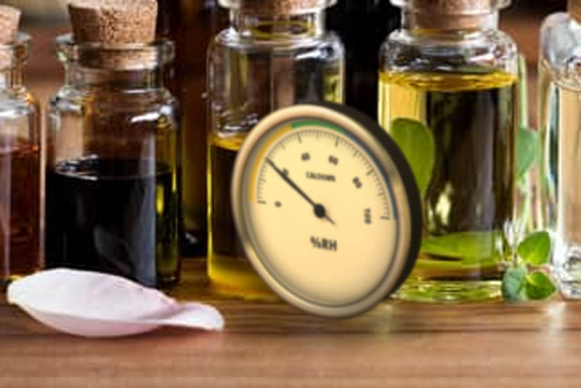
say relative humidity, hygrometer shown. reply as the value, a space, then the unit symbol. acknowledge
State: 20 %
